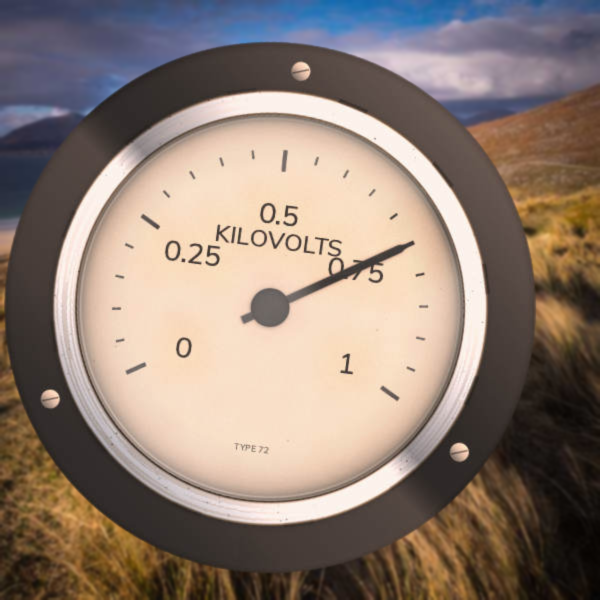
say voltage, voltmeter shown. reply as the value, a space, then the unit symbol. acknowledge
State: 0.75 kV
